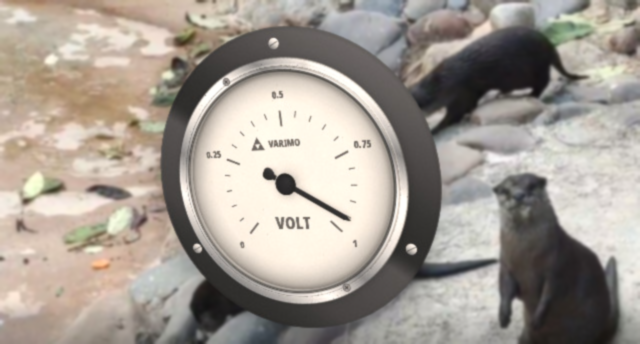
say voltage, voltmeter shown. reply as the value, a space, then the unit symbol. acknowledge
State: 0.95 V
